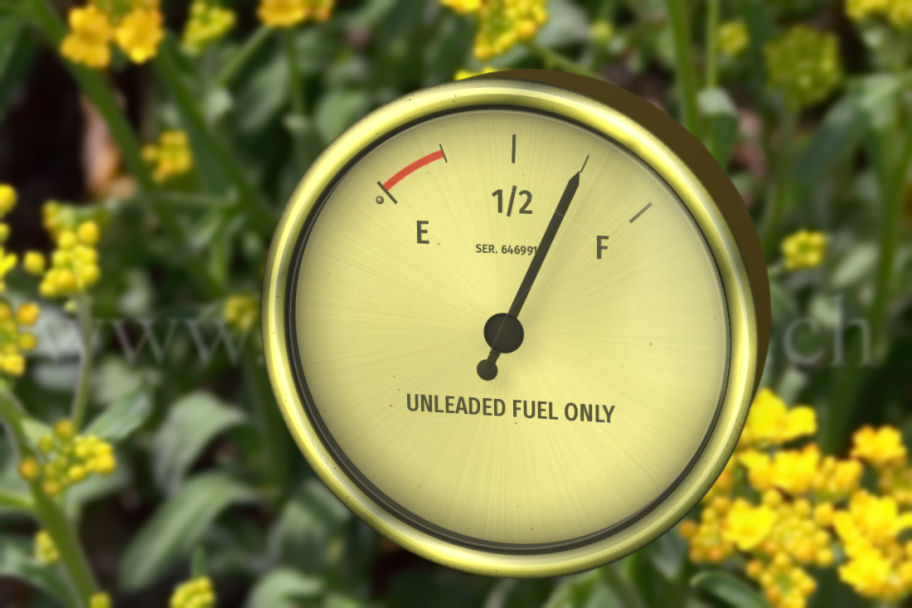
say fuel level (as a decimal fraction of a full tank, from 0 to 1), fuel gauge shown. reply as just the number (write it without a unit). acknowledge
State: 0.75
